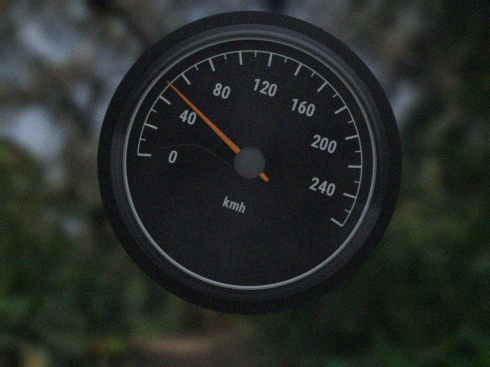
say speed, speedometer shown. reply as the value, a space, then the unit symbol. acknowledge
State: 50 km/h
